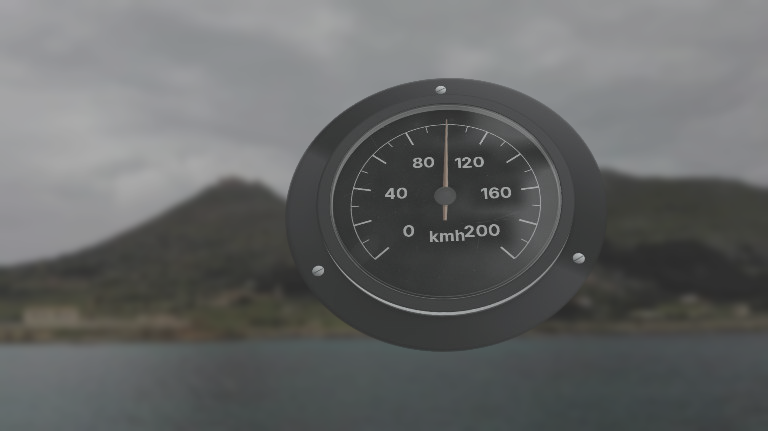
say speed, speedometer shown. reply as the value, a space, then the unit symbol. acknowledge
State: 100 km/h
